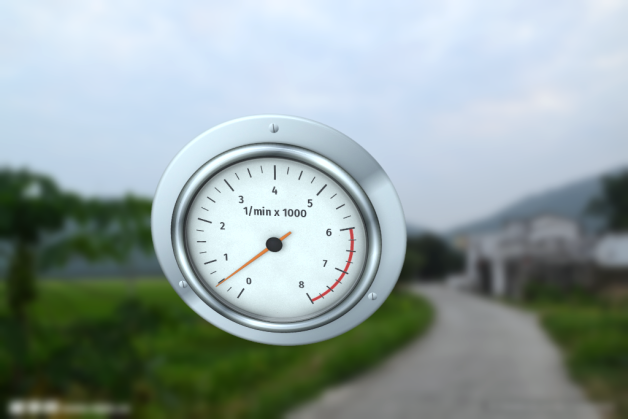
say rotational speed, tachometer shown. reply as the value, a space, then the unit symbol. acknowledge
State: 500 rpm
